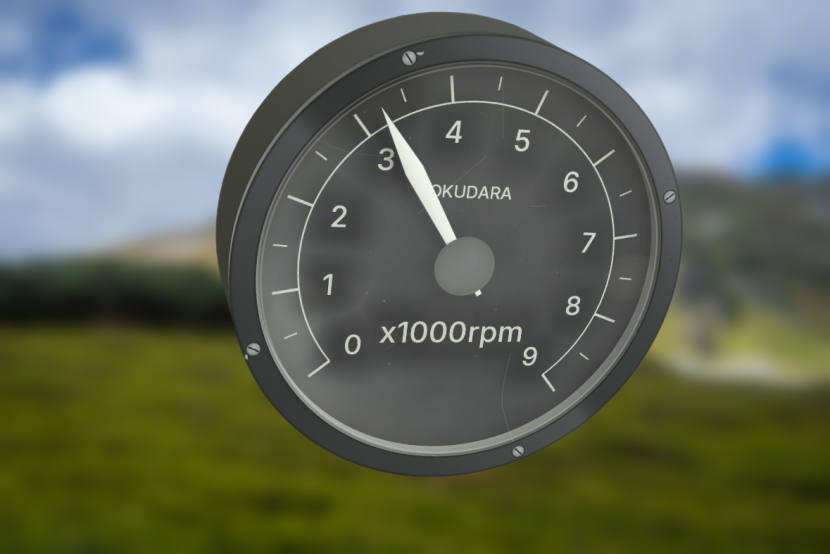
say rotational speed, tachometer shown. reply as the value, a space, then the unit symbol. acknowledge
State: 3250 rpm
